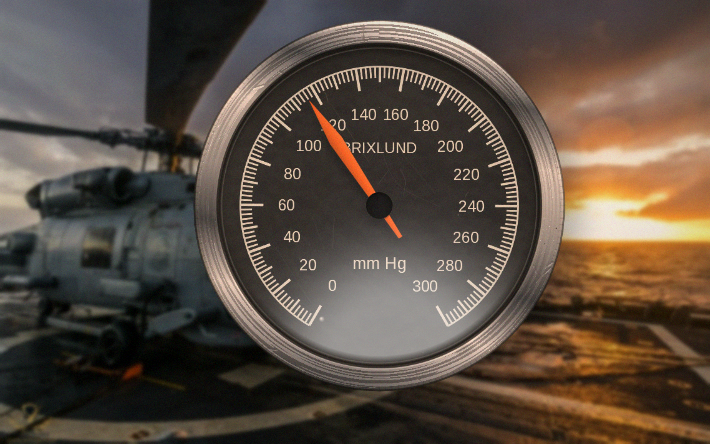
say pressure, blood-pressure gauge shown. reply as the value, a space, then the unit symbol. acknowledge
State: 116 mmHg
